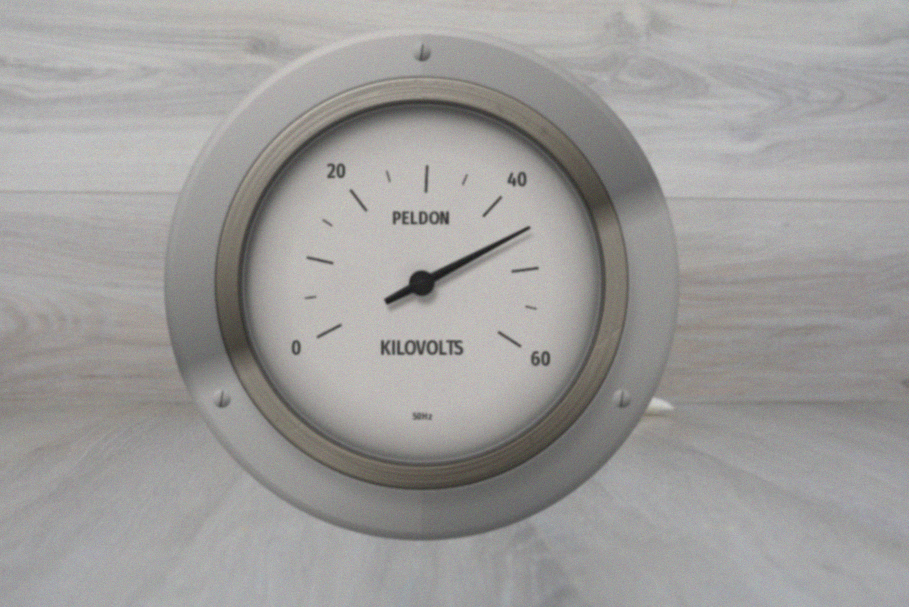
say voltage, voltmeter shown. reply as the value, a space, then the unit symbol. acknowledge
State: 45 kV
